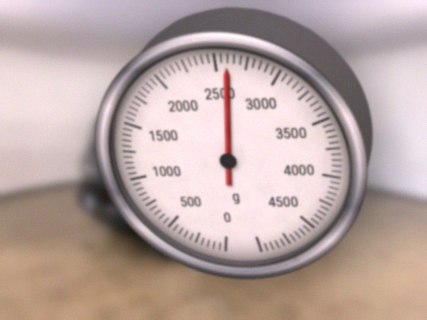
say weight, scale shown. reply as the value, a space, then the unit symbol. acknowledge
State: 2600 g
